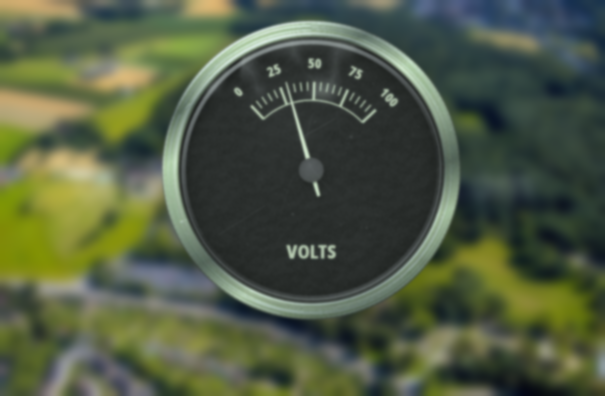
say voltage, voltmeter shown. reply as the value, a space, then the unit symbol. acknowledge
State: 30 V
